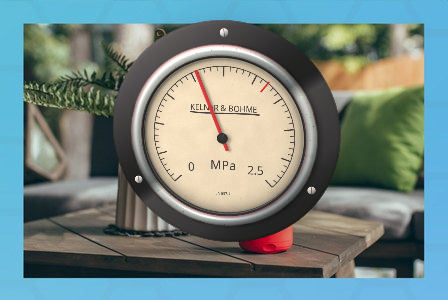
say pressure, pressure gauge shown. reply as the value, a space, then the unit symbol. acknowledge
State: 1.05 MPa
